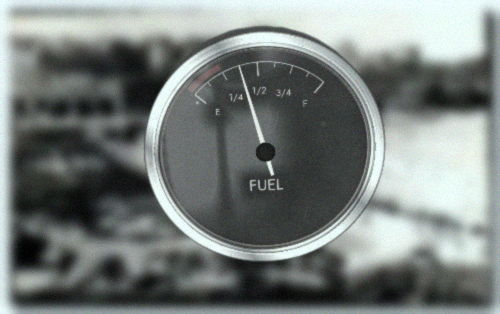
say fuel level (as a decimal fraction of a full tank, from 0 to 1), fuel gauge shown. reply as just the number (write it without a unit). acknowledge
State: 0.375
